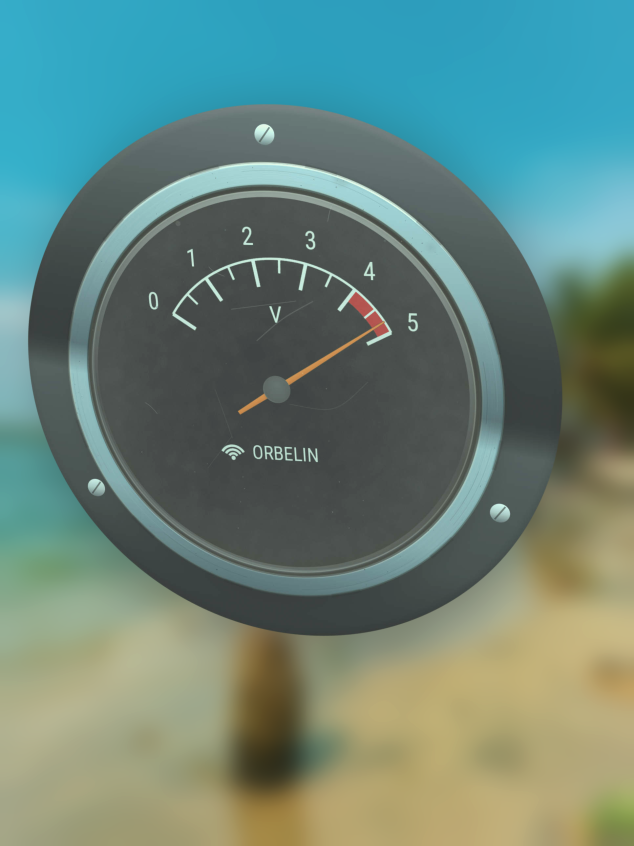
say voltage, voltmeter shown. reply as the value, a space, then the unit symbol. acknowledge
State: 4.75 V
